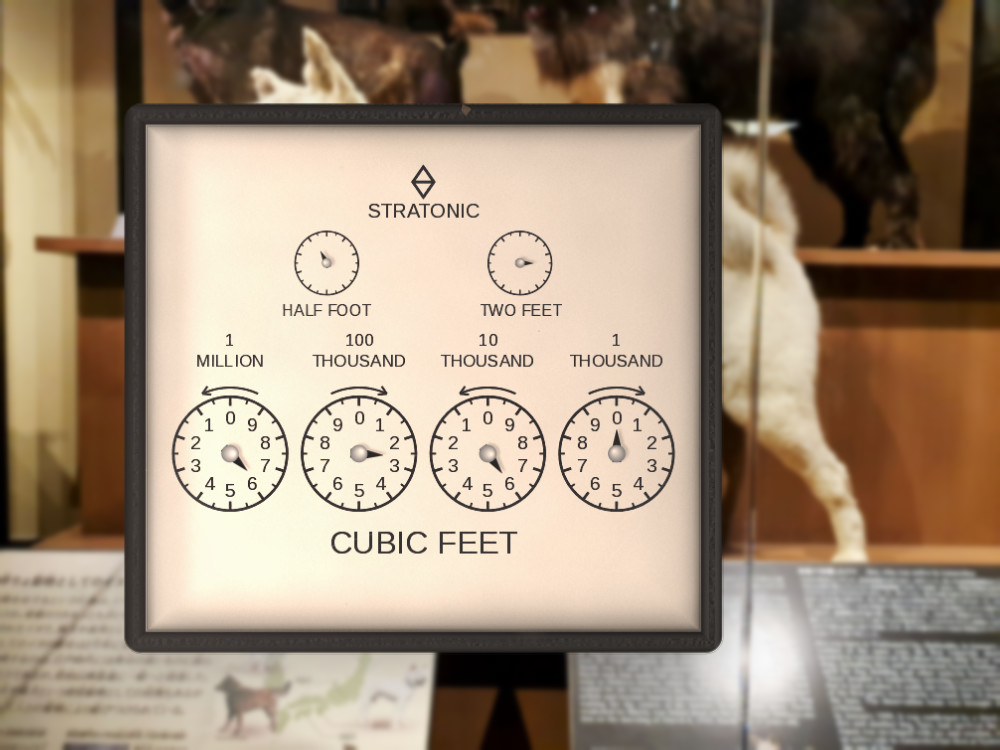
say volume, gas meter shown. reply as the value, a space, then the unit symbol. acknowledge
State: 626000 ft³
